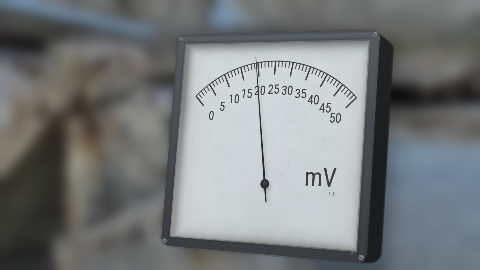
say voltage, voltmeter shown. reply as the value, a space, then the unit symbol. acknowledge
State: 20 mV
